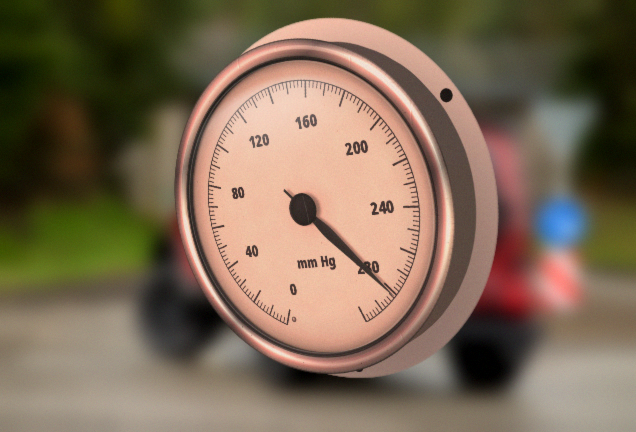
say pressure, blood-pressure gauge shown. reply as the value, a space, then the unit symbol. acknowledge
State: 280 mmHg
